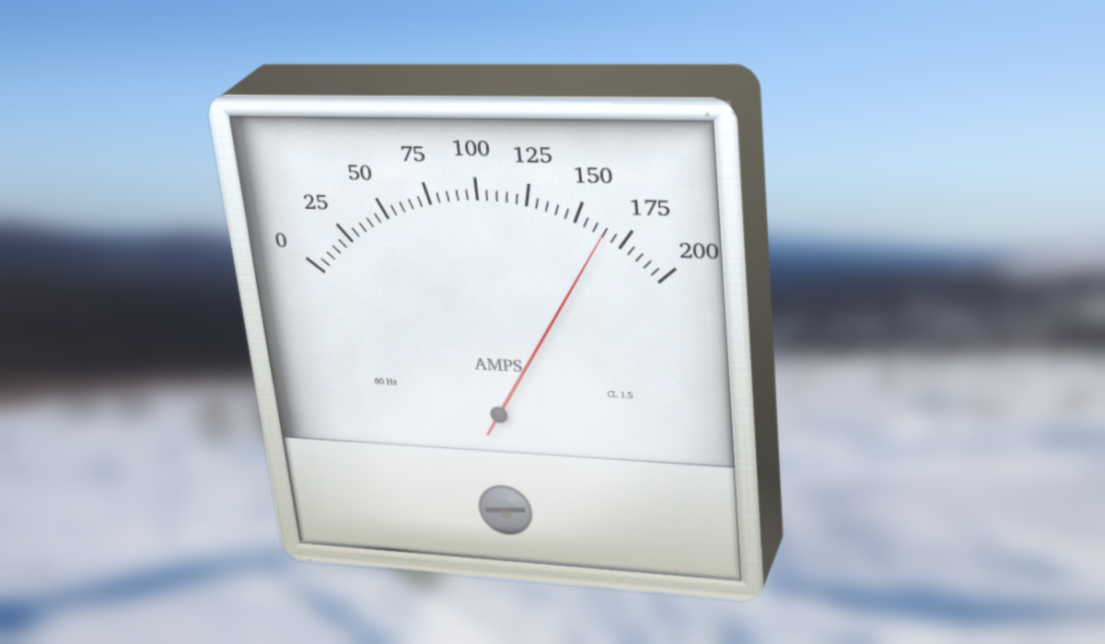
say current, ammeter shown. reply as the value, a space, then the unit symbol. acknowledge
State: 165 A
